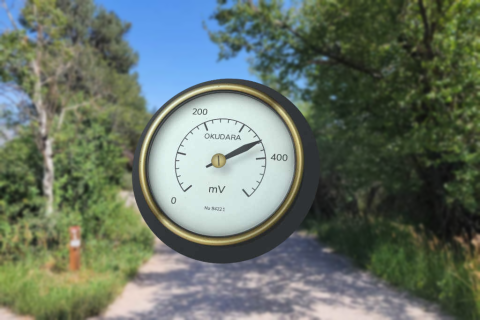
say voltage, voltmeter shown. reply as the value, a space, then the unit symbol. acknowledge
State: 360 mV
